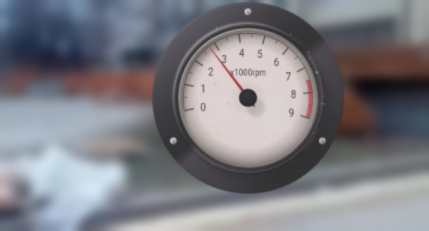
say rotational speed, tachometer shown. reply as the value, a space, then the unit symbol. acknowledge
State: 2750 rpm
